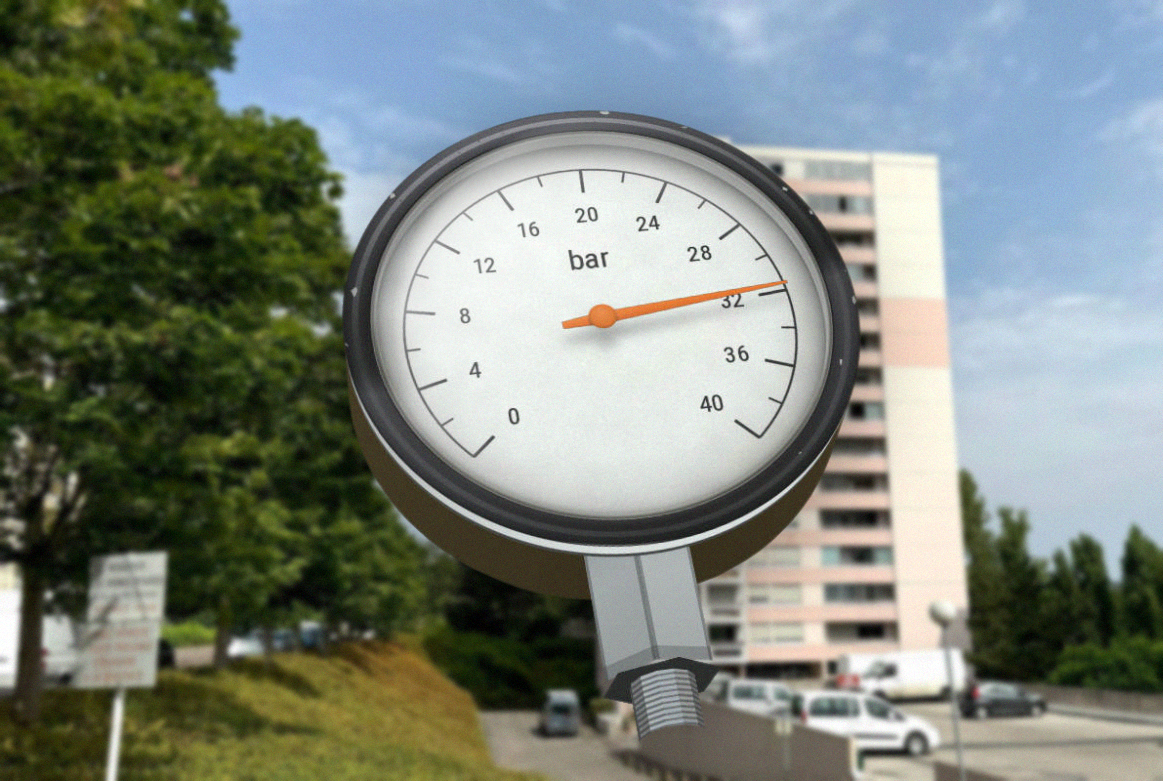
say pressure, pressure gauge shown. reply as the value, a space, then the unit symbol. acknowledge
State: 32 bar
